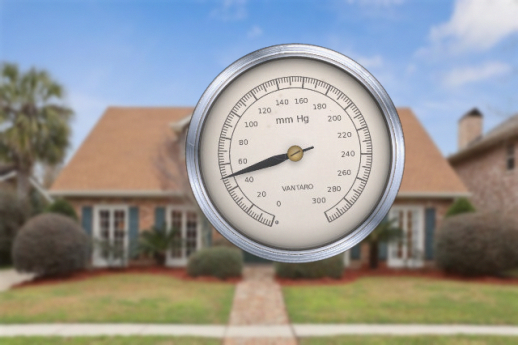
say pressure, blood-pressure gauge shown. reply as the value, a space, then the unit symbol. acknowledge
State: 50 mmHg
